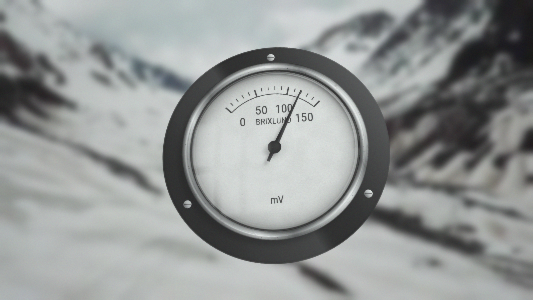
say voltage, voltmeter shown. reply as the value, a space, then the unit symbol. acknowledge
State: 120 mV
